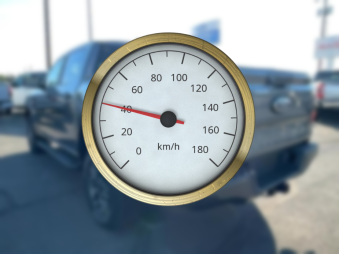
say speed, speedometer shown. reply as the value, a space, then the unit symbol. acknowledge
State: 40 km/h
